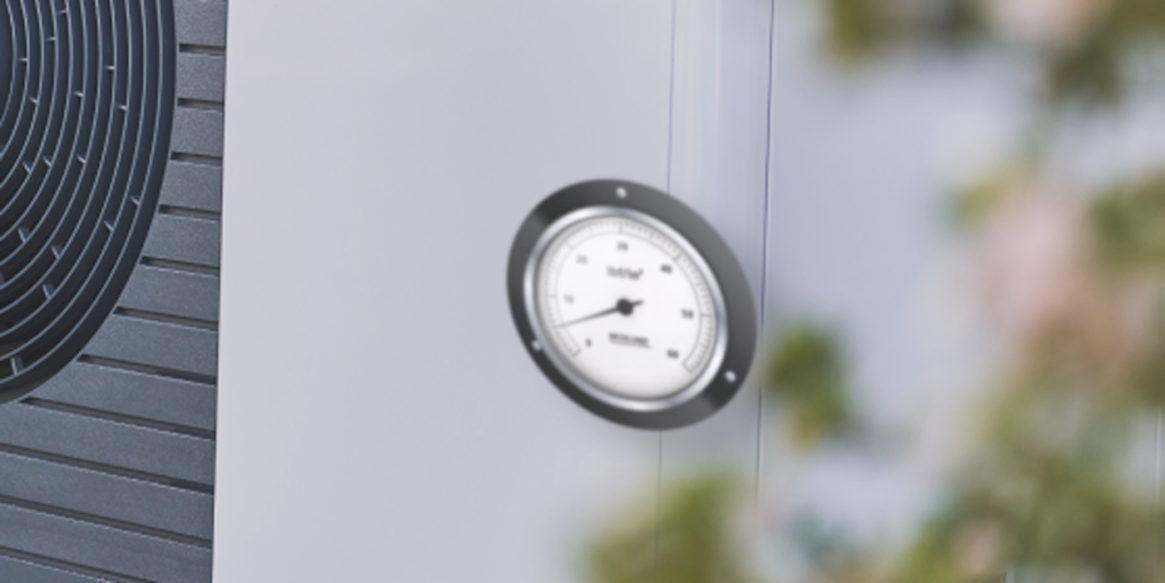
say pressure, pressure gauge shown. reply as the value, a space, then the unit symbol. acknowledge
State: 5 psi
